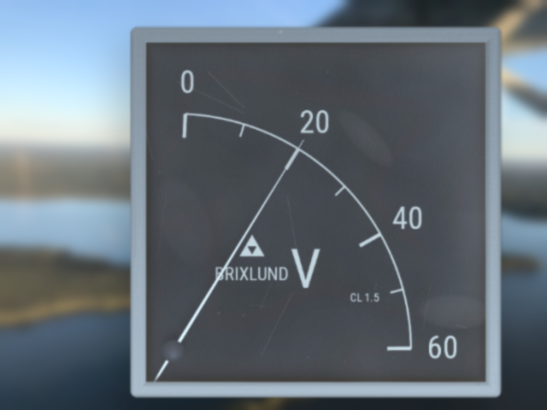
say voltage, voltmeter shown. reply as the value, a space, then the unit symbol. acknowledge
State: 20 V
